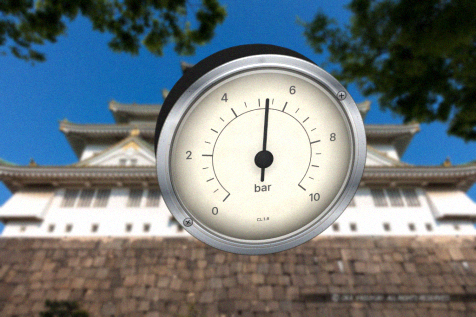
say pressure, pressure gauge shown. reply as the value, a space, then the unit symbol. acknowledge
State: 5.25 bar
